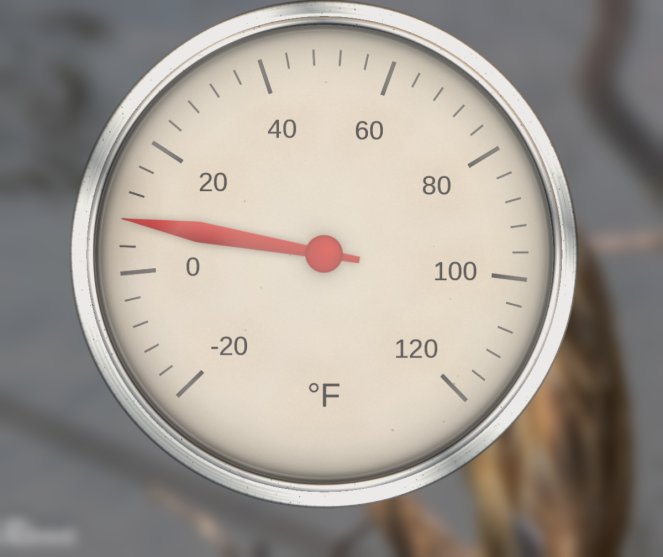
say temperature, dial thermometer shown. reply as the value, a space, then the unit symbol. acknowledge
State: 8 °F
